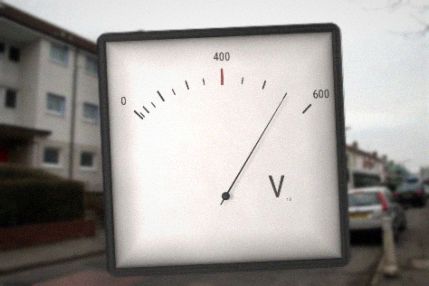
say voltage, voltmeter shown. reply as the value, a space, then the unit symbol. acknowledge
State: 550 V
